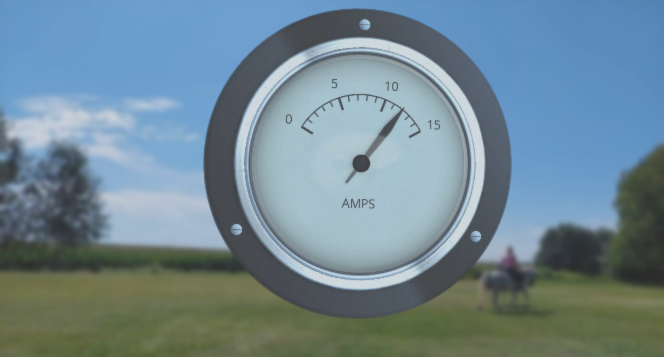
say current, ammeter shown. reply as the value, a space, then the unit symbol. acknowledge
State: 12 A
